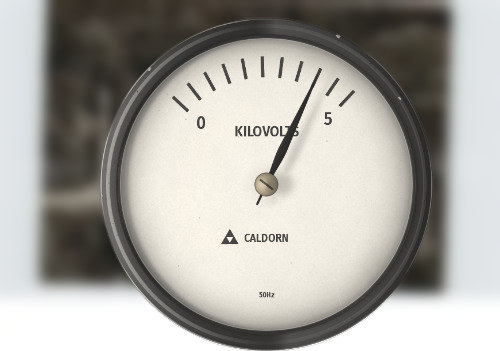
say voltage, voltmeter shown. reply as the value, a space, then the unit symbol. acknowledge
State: 4 kV
